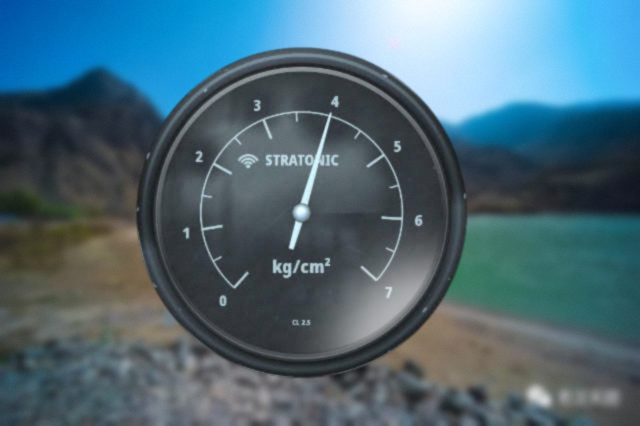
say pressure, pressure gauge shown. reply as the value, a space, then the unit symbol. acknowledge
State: 4 kg/cm²
